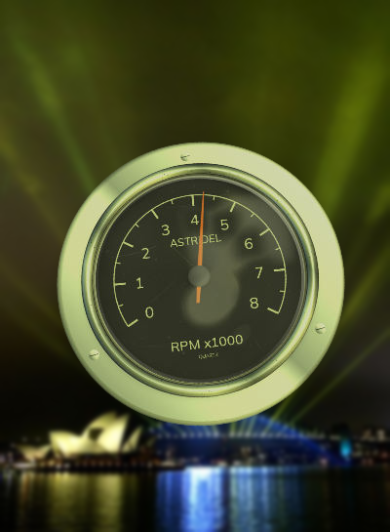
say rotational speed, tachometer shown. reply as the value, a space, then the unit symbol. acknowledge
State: 4250 rpm
